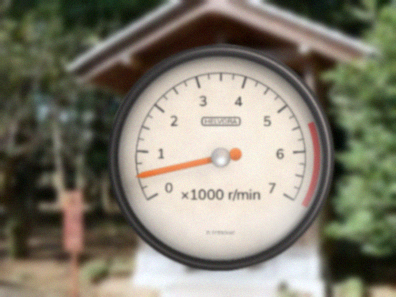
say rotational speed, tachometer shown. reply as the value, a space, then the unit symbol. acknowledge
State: 500 rpm
